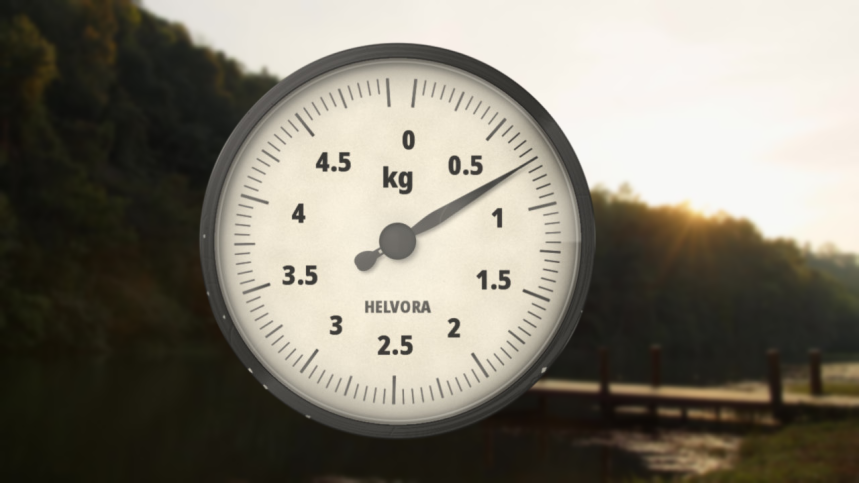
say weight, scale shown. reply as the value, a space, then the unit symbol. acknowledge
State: 0.75 kg
